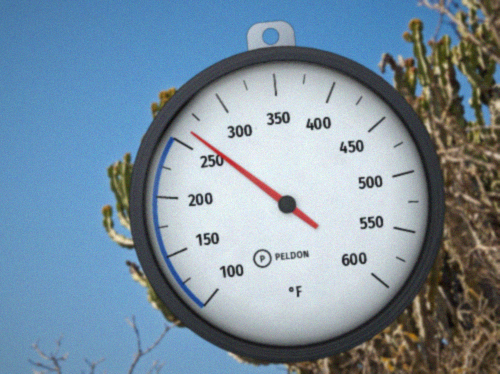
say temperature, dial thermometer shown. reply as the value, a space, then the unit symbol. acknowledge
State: 262.5 °F
